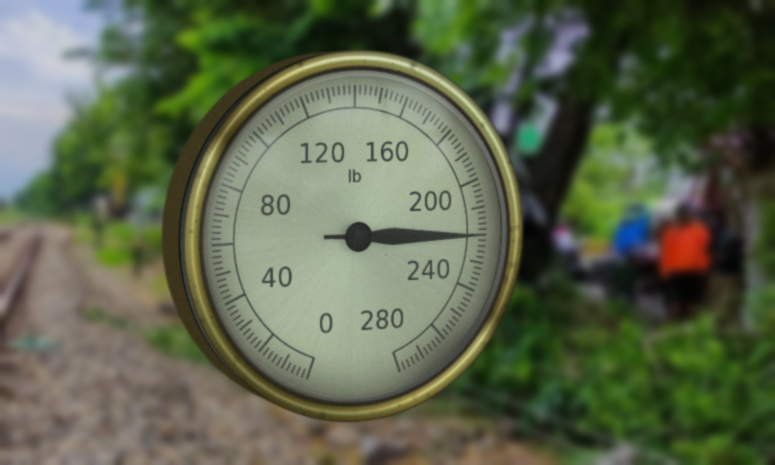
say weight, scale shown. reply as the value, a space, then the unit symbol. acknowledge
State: 220 lb
